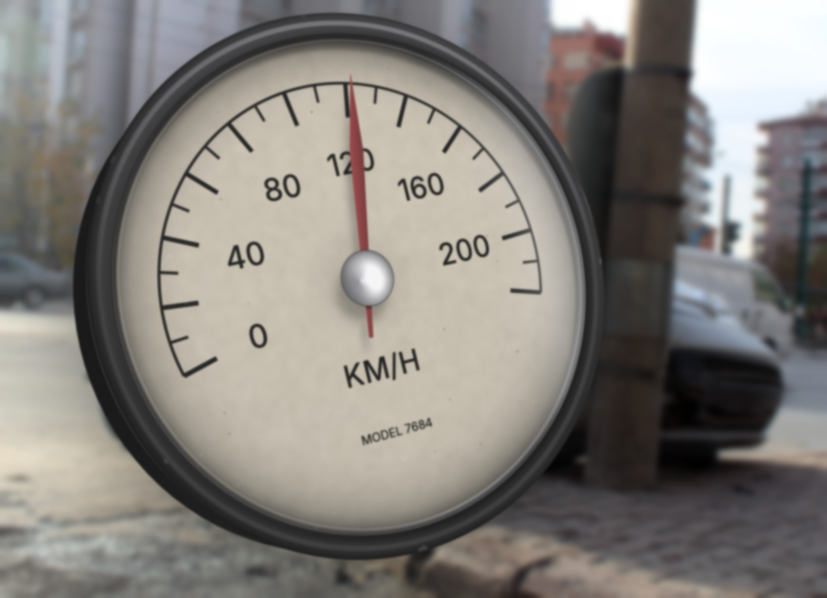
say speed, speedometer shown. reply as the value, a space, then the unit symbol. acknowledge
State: 120 km/h
